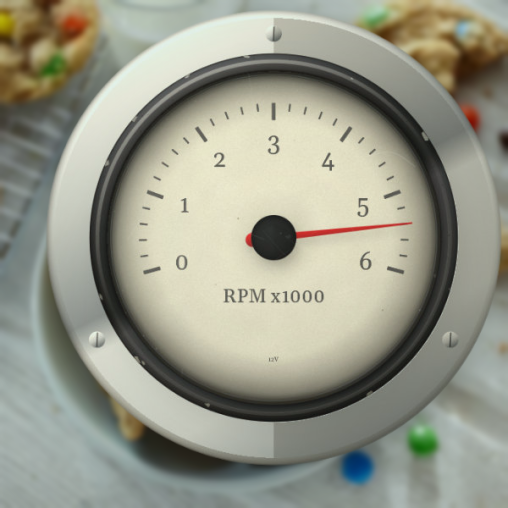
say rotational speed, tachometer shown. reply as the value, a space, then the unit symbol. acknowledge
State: 5400 rpm
